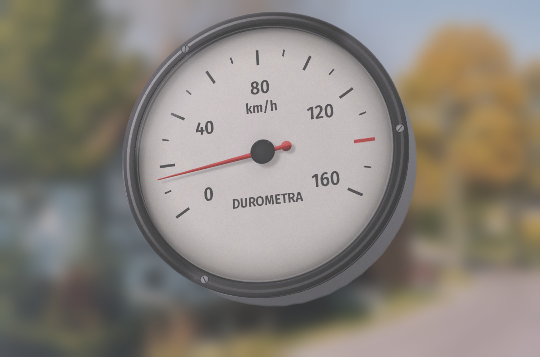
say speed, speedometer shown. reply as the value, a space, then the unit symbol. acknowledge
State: 15 km/h
